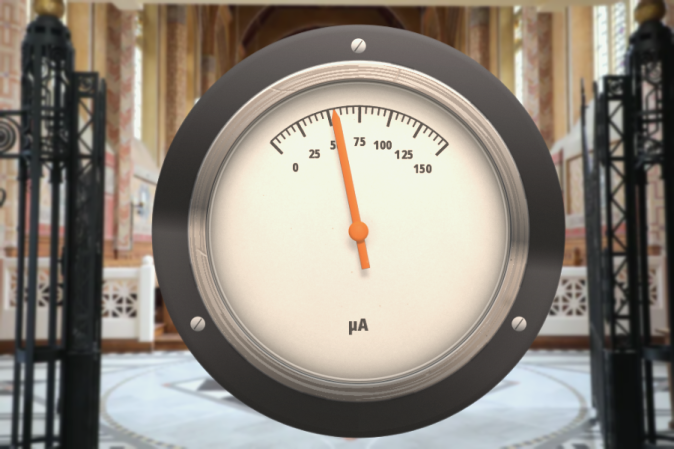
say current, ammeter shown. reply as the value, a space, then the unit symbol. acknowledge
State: 55 µA
